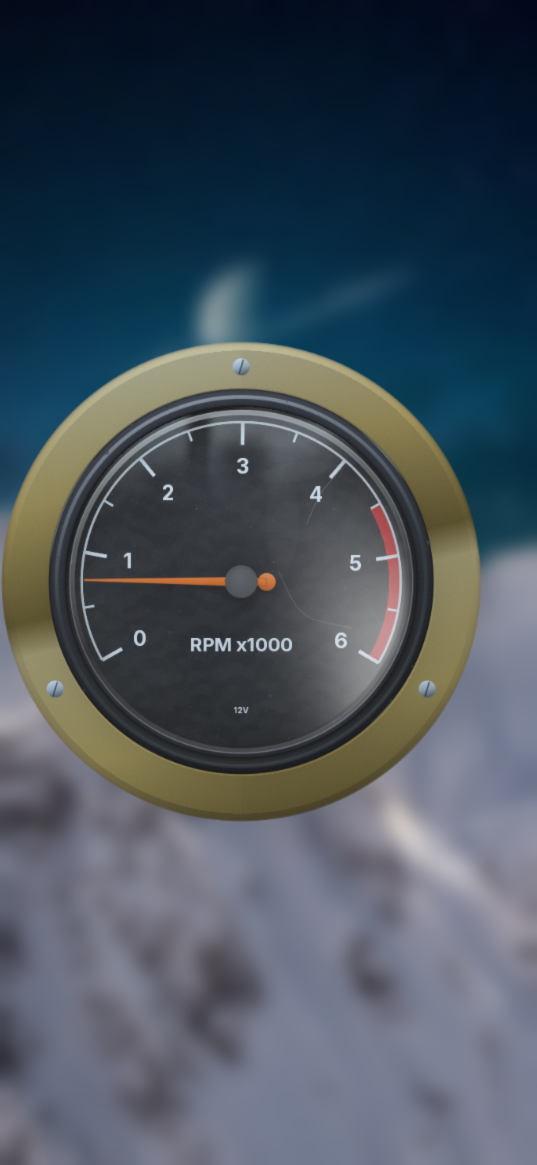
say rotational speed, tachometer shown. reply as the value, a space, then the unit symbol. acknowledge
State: 750 rpm
